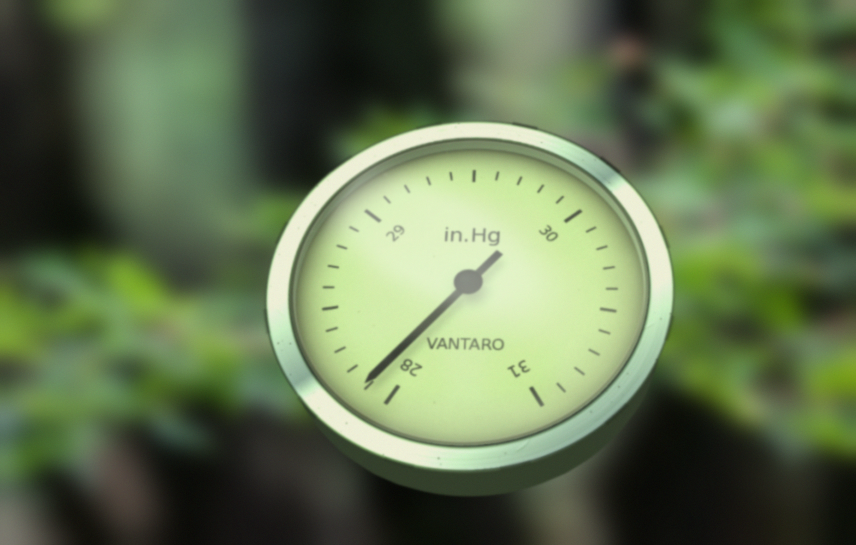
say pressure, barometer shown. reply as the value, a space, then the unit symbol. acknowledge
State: 28.1 inHg
